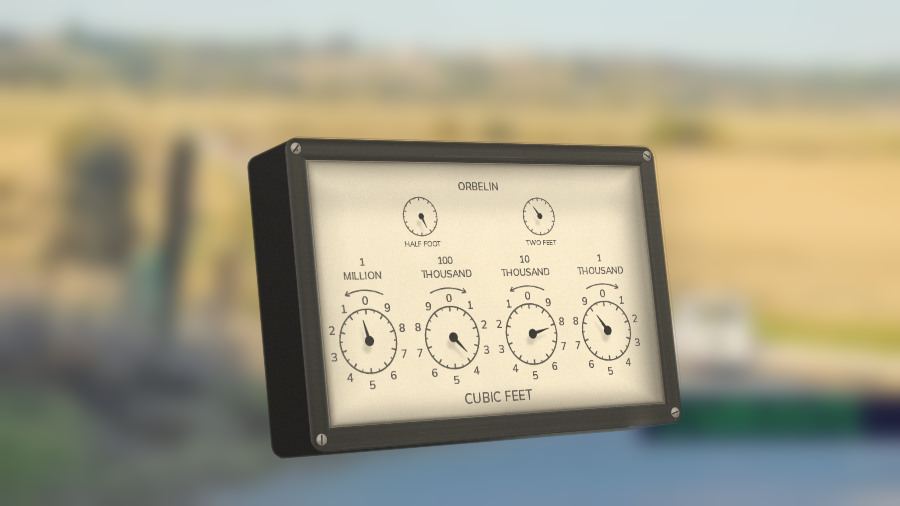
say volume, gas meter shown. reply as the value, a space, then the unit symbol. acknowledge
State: 37900 ft³
